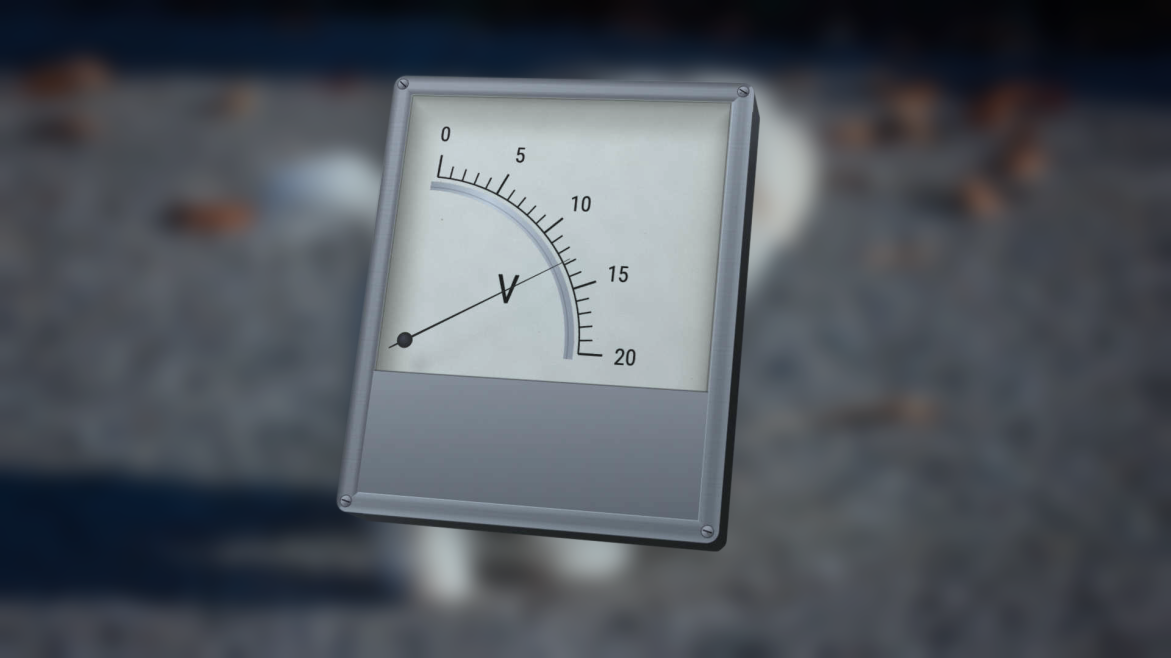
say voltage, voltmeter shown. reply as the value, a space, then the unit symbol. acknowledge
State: 13 V
